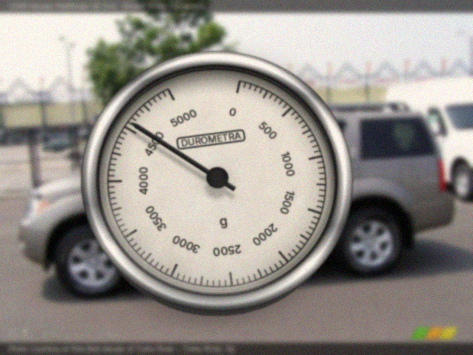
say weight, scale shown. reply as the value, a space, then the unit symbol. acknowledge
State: 4550 g
